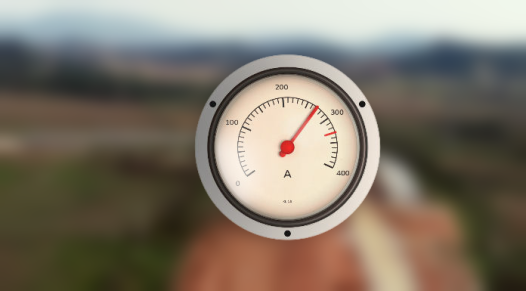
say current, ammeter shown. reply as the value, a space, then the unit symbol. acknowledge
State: 270 A
